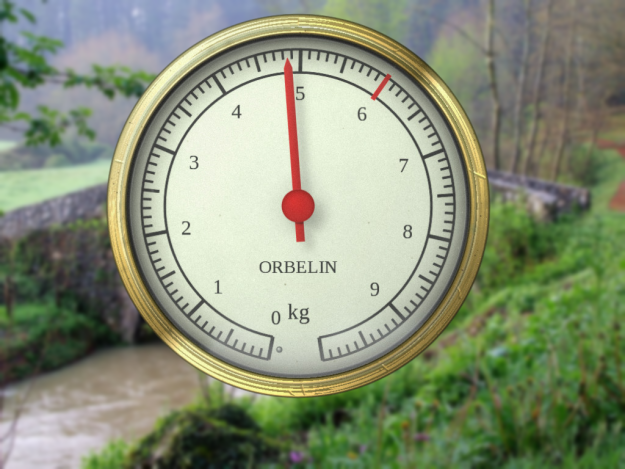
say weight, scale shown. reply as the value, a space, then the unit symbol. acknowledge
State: 4.85 kg
